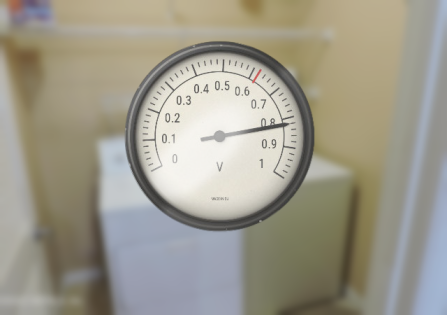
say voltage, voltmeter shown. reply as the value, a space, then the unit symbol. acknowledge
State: 0.82 V
